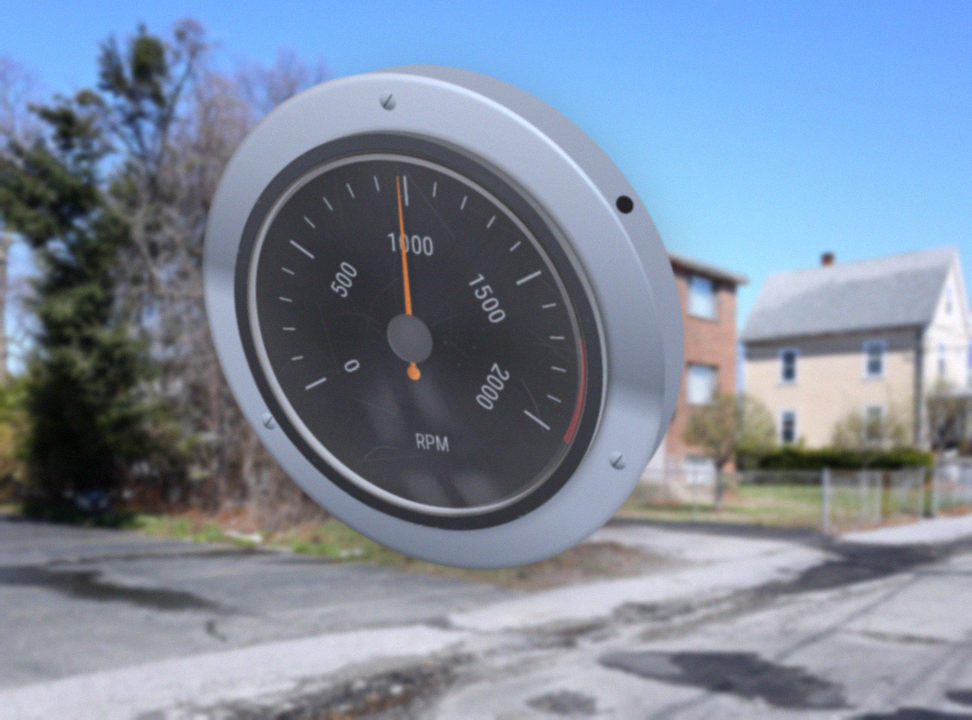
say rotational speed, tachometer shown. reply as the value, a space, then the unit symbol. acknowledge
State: 1000 rpm
